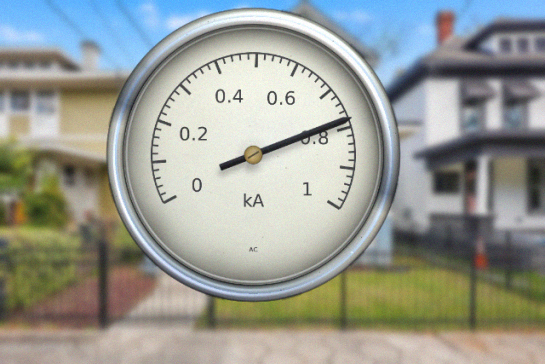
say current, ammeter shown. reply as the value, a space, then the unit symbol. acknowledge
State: 0.78 kA
